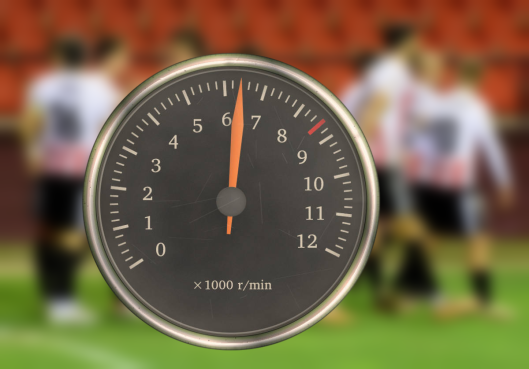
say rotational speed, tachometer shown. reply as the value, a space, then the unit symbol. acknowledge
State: 6400 rpm
